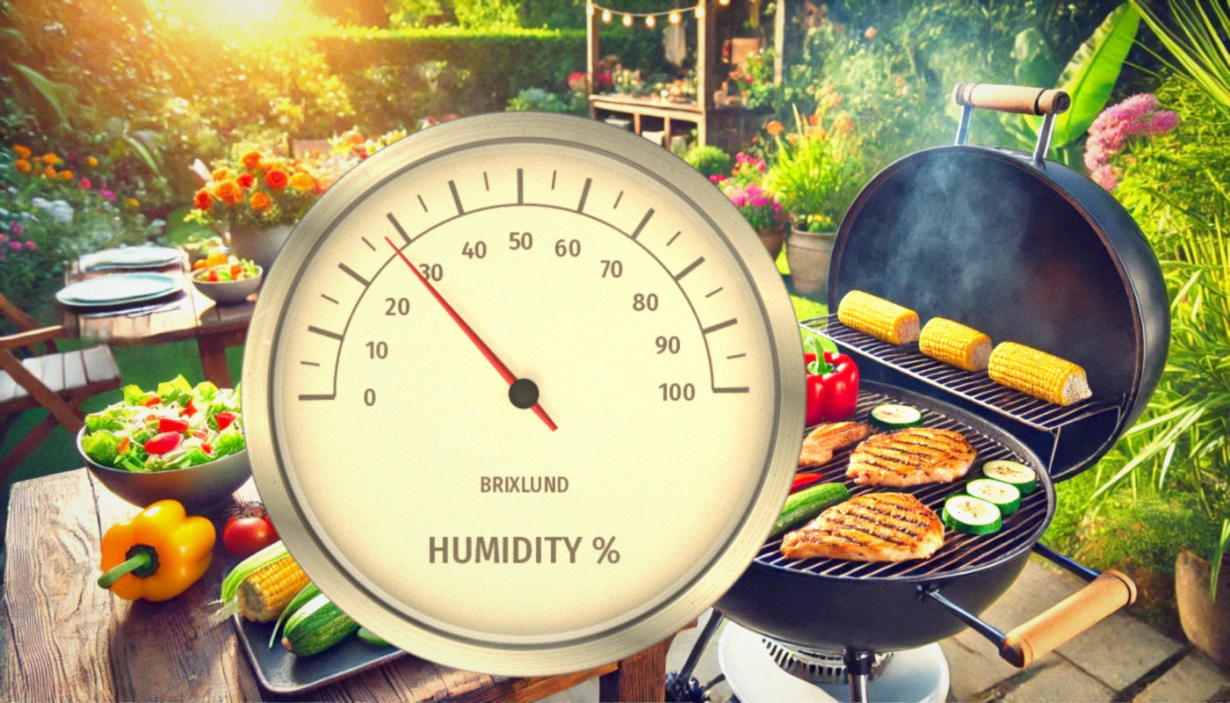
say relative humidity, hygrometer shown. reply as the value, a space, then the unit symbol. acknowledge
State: 27.5 %
